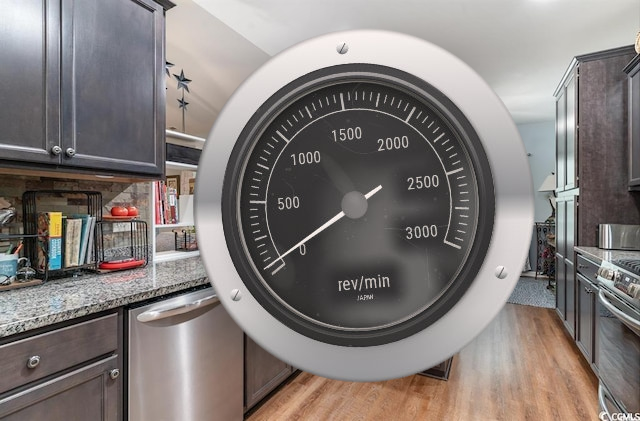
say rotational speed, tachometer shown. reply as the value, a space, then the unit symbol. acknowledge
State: 50 rpm
